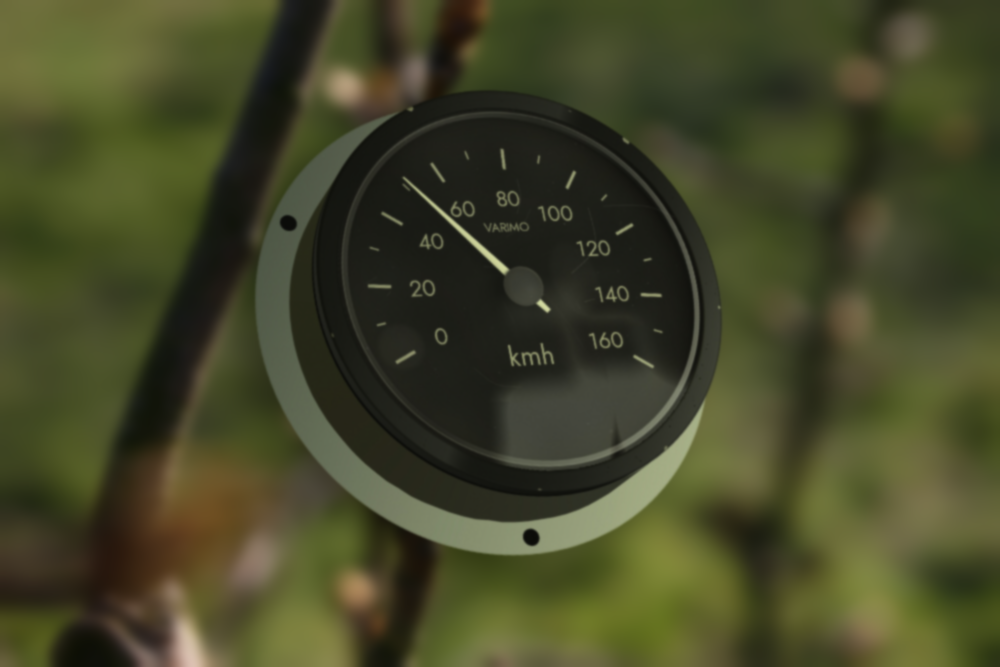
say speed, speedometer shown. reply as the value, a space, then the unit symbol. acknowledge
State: 50 km/h
